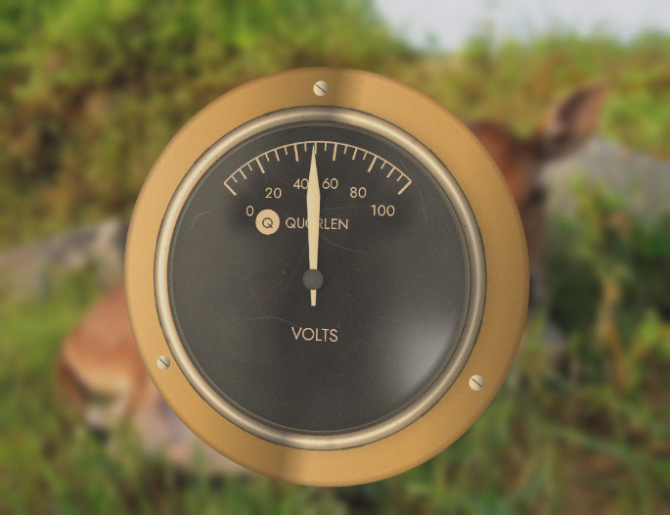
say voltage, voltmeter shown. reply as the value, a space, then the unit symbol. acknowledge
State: 50 V
